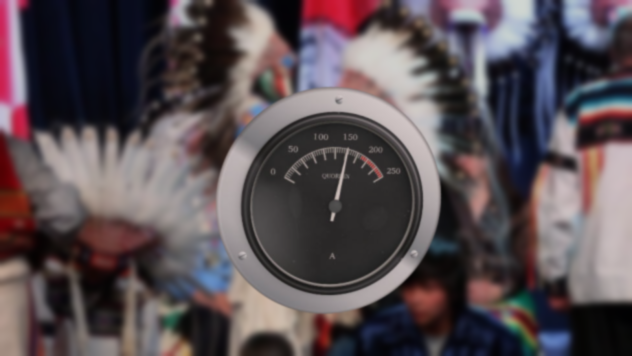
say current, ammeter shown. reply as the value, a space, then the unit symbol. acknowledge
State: 150 A
